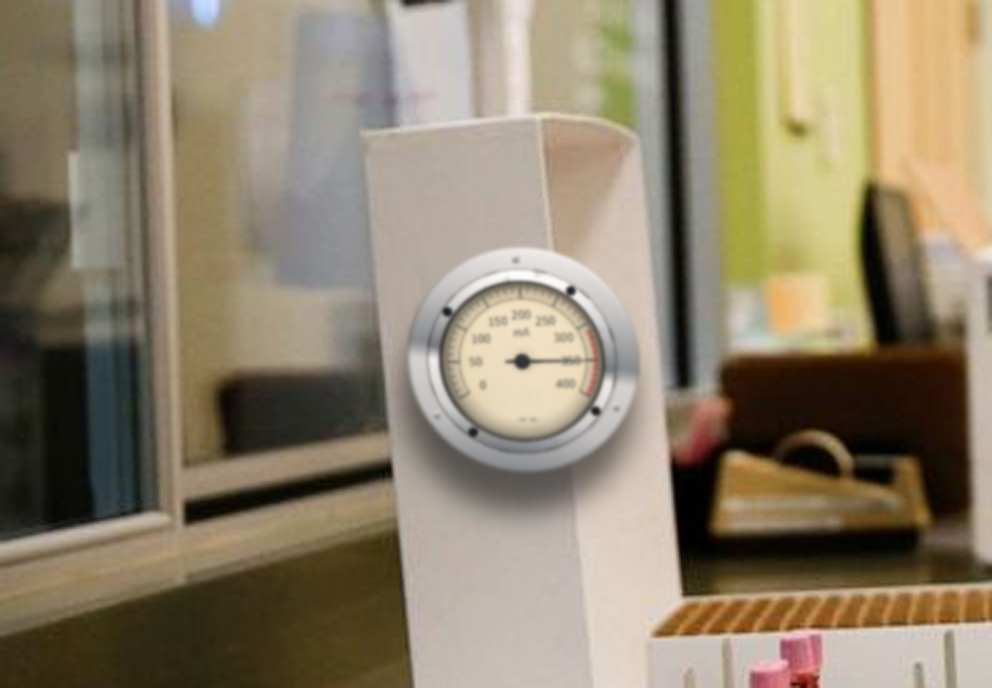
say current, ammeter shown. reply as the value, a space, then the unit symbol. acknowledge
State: 350 mA
